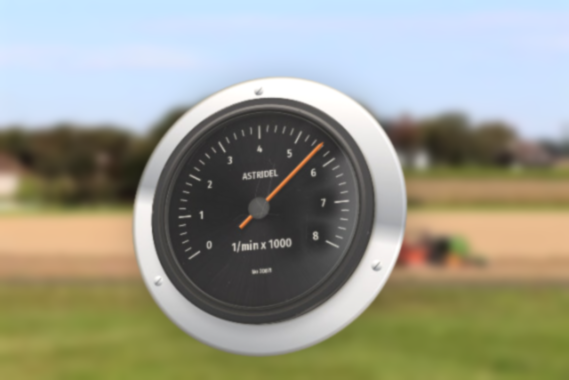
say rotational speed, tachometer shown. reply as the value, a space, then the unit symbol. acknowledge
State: 5600 rpm
